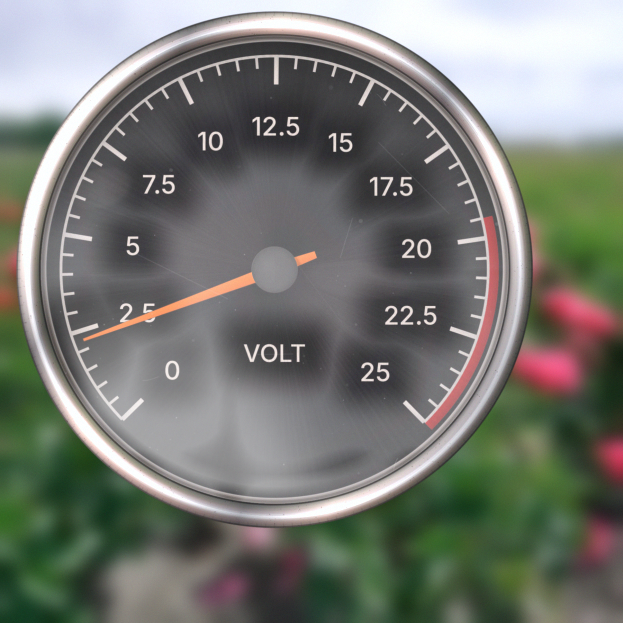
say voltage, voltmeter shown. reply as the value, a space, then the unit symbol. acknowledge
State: 2.25 V
